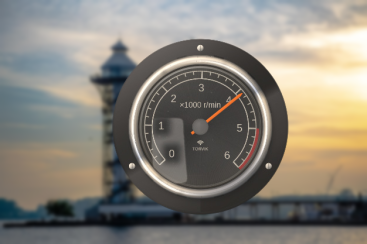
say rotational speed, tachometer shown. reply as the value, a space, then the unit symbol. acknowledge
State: 4100 rpm
